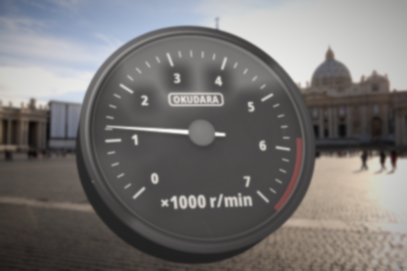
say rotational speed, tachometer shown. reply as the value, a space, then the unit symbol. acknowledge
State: 1200 rpm
